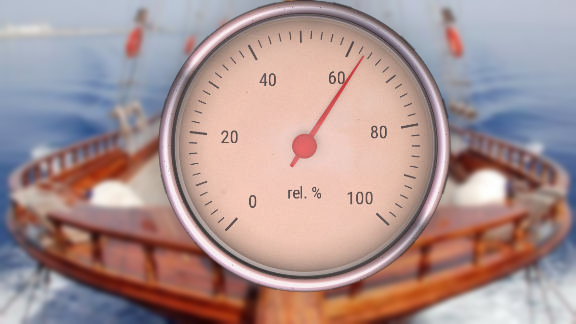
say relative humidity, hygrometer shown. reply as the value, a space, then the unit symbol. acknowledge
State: 63 %
